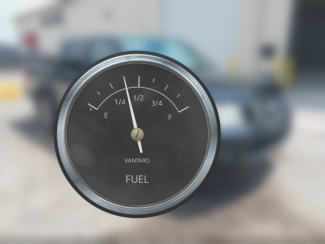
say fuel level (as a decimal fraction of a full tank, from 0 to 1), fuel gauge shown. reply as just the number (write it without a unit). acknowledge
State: 0.375
